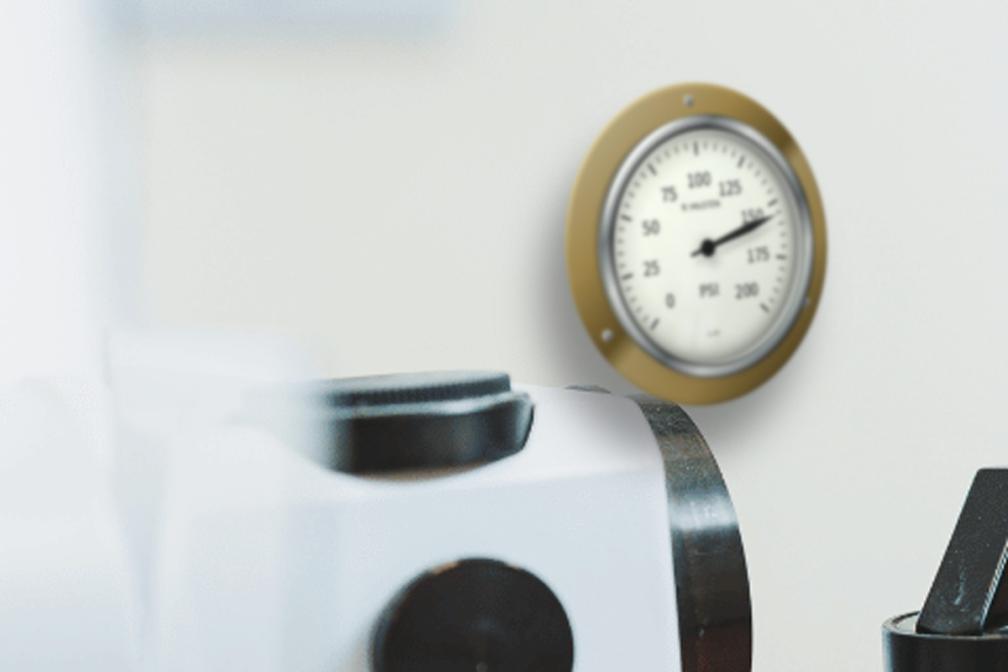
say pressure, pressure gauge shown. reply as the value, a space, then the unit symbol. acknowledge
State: 155 psi
